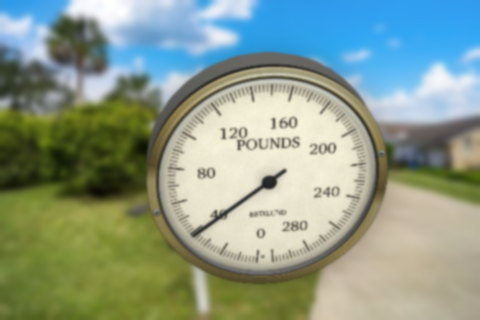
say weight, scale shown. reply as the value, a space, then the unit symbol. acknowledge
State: 40 lb
